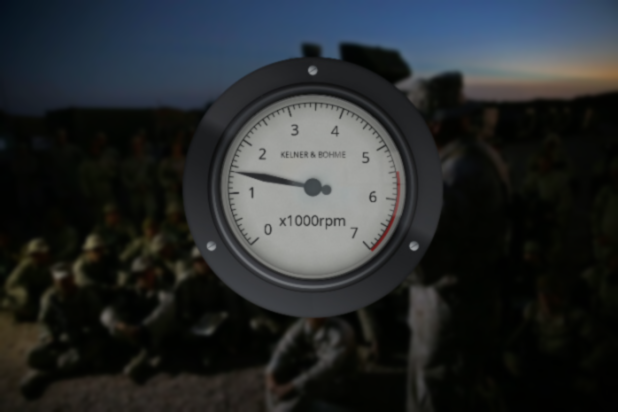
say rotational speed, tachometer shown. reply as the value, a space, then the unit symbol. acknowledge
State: 1400 rpm
